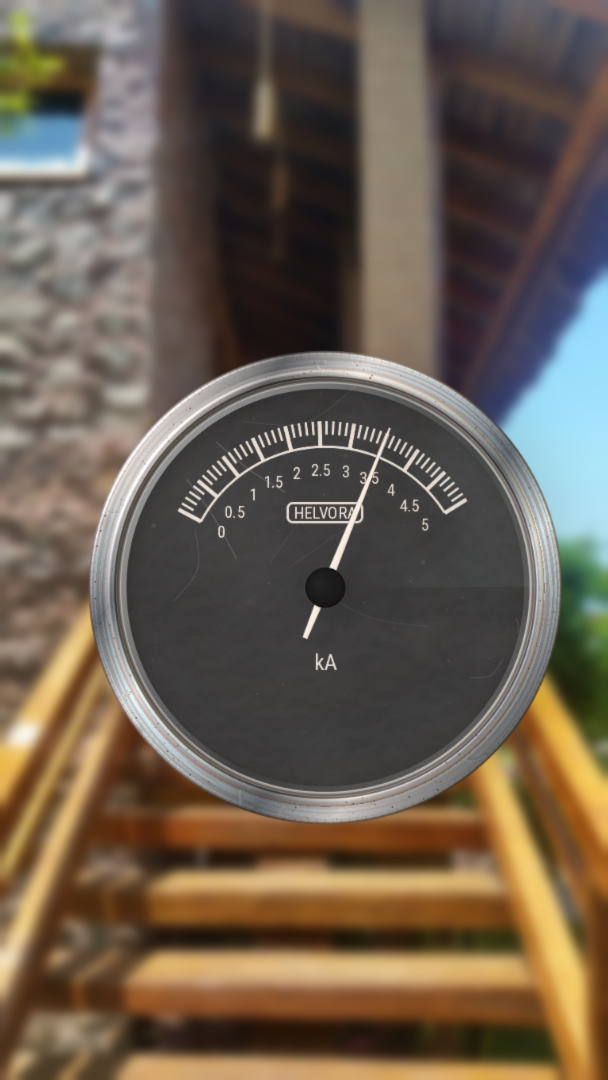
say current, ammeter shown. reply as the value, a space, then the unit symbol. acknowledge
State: 3.5 kA
